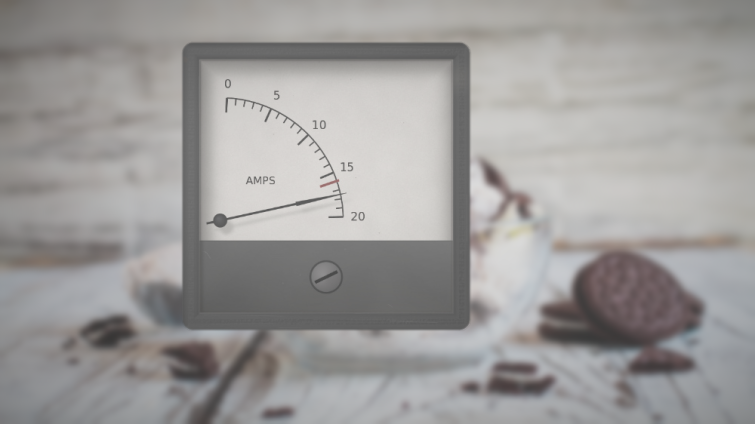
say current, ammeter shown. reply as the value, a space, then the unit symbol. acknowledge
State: 17.5 A
